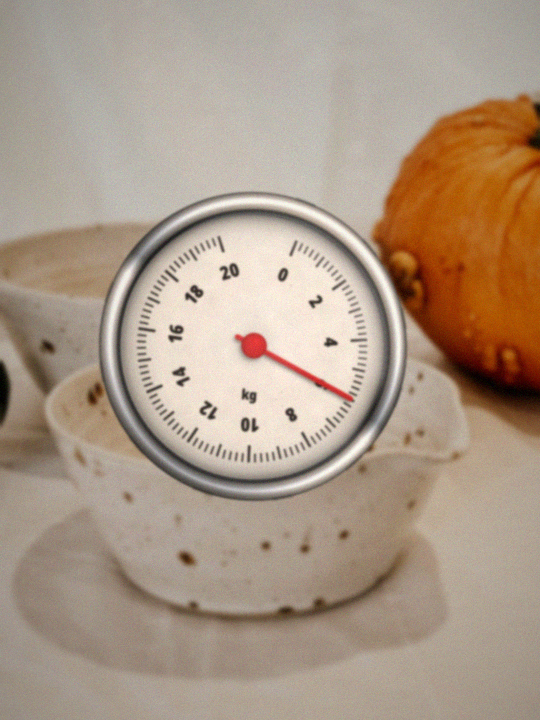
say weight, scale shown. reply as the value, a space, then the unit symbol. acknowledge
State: 6 kg
